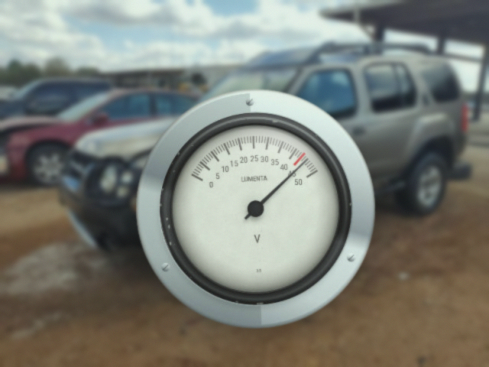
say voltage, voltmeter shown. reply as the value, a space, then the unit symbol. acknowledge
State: 45 V
